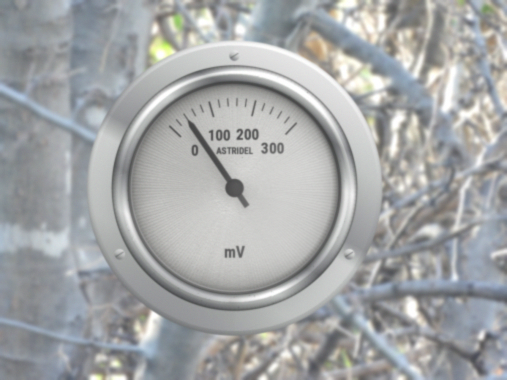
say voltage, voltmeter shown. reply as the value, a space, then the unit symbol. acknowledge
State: 40 mV
